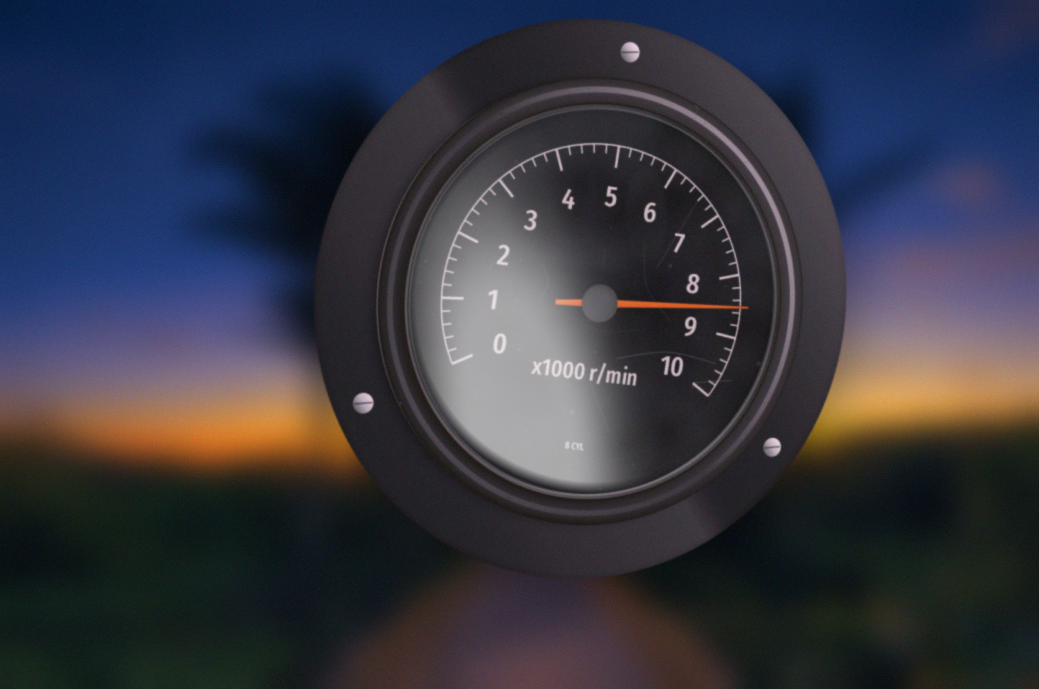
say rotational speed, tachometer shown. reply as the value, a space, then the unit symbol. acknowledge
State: 8500 rpm
